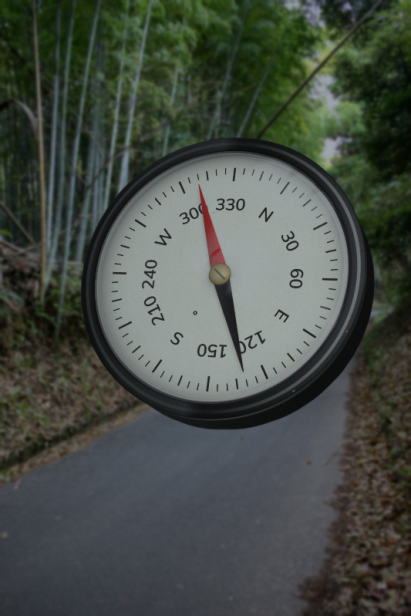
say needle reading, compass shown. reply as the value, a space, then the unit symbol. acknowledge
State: 310 °
